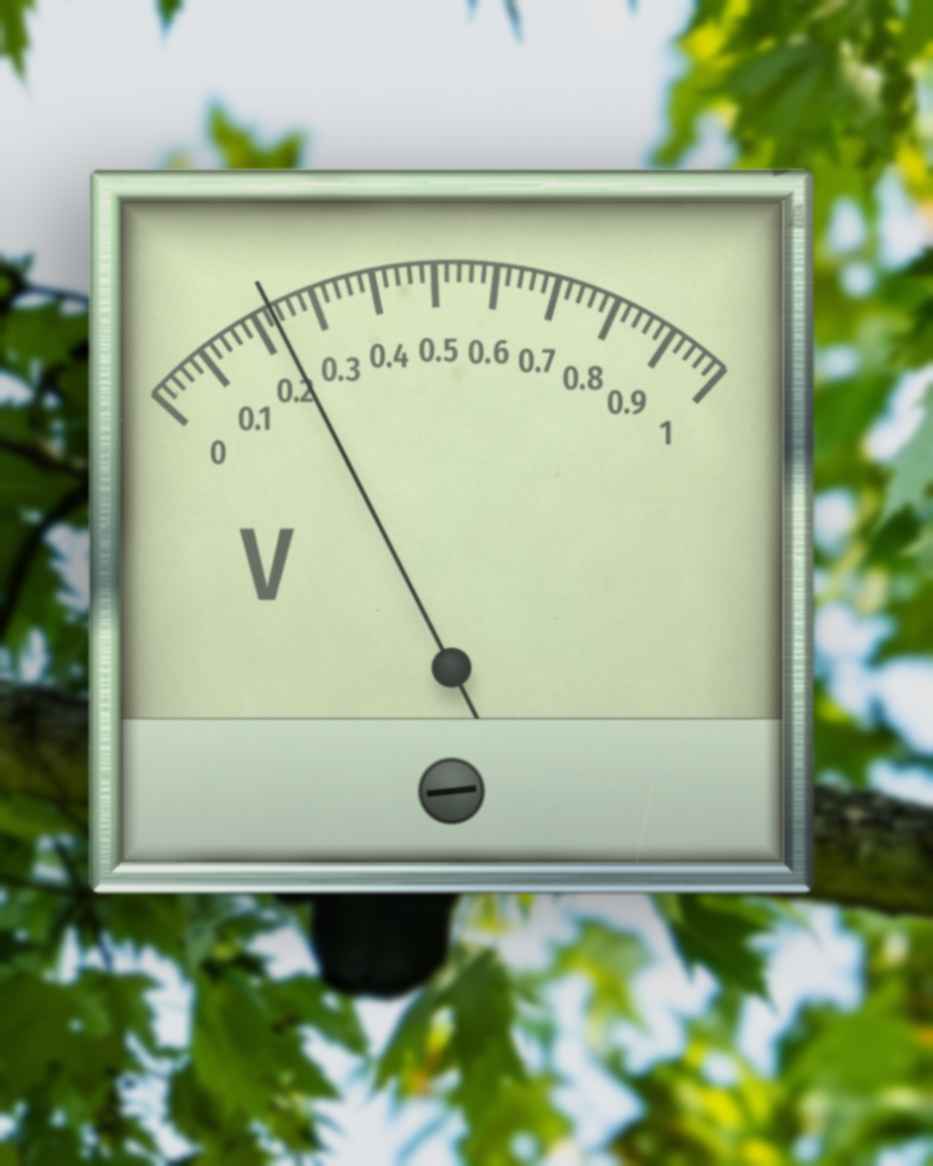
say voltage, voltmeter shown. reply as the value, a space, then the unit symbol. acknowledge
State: 0.23 V
